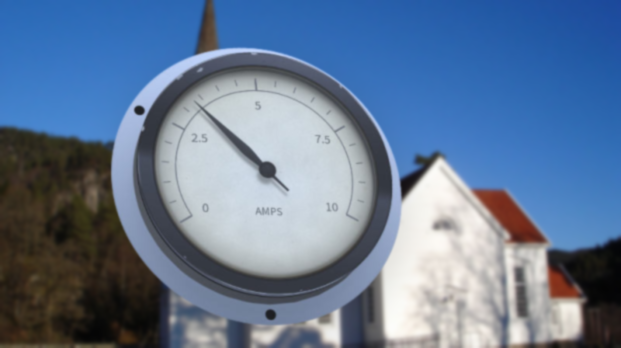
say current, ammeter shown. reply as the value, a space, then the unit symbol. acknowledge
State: 3.25 A
